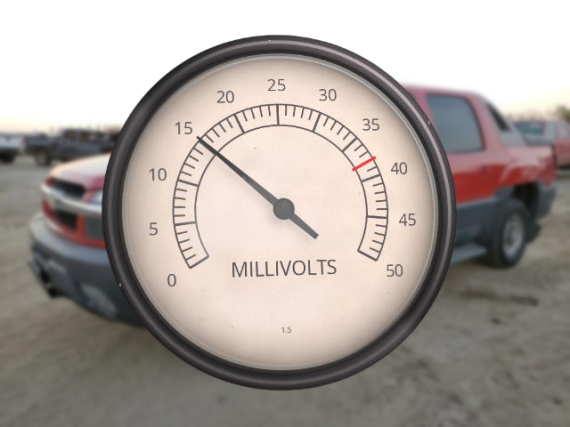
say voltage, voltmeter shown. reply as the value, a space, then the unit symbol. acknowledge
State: 15 mV
